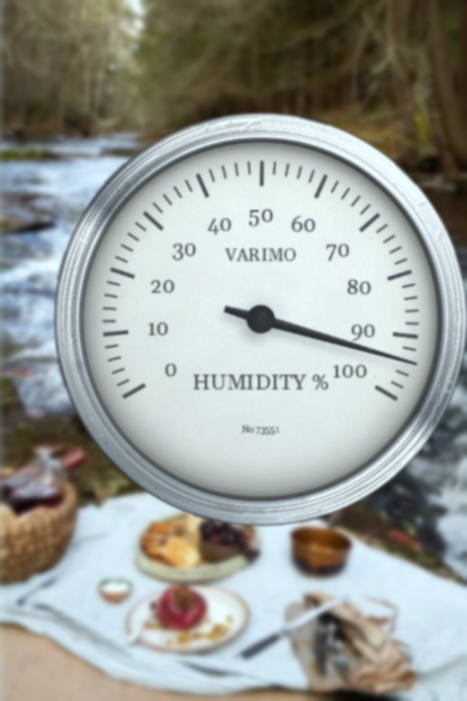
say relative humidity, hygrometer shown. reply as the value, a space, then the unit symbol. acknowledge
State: 94 %
